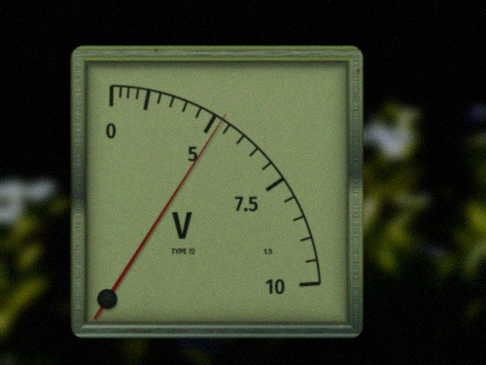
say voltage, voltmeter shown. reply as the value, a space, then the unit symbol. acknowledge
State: 5.25 V
